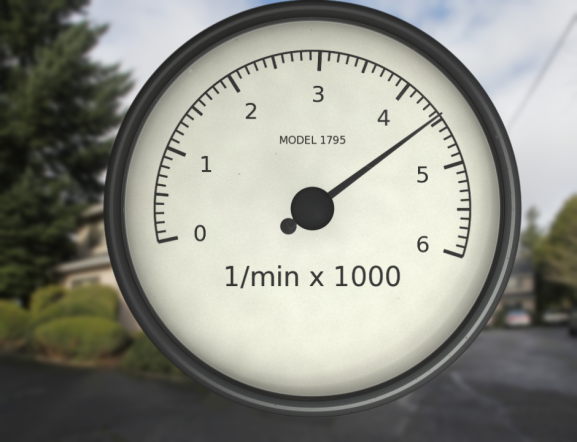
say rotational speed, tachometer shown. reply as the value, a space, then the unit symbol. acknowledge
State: 4450 rpm
